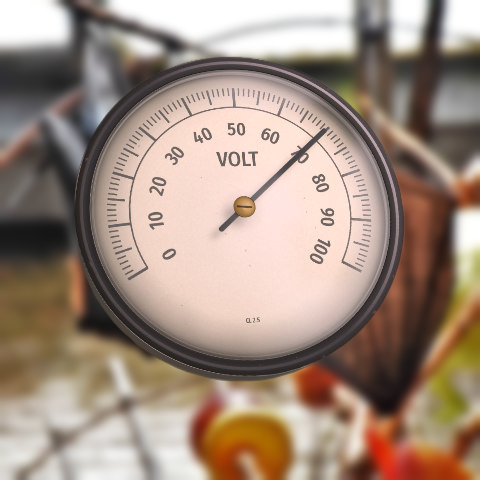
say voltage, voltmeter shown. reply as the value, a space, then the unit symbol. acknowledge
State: 70 V
